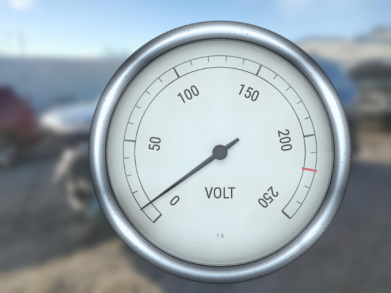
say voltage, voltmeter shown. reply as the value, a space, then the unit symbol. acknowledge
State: 10 V
